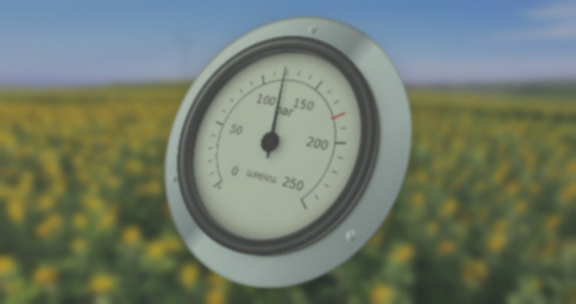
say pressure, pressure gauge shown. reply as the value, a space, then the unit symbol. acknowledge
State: 120 bar
